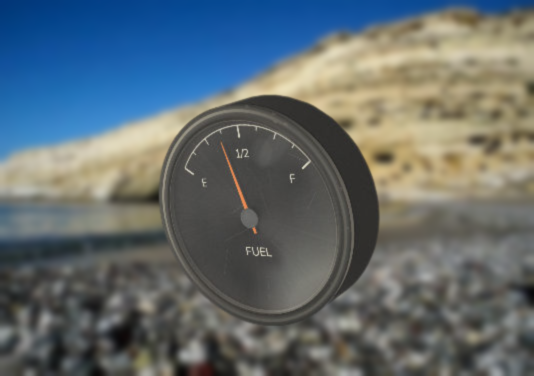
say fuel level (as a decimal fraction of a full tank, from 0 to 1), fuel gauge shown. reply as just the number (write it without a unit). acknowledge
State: 0.375
